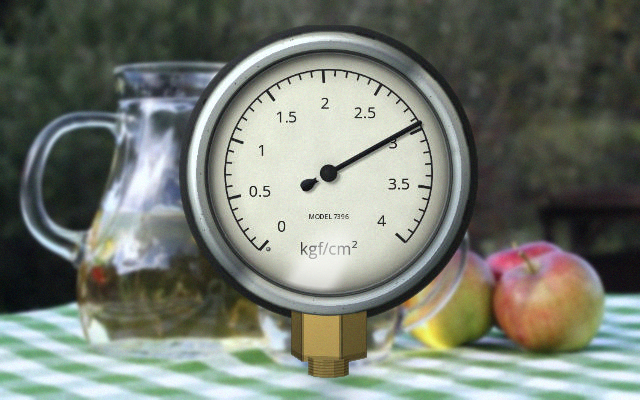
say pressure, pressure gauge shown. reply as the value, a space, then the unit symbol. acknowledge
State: 2.95 kg/cm²
